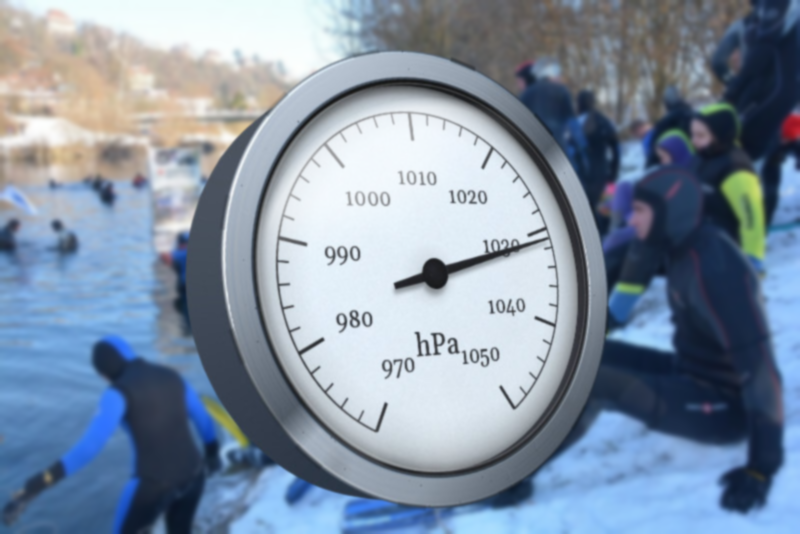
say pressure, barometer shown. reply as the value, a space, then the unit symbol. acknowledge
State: 1031 hPa
